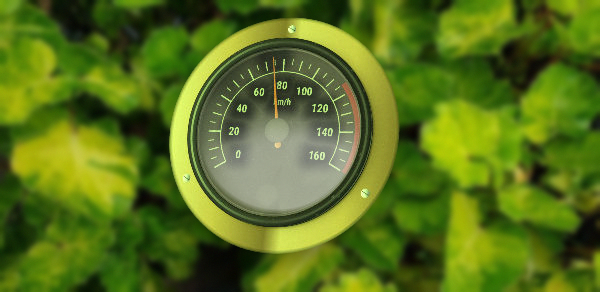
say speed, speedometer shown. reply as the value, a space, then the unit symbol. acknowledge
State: 75 km/h
